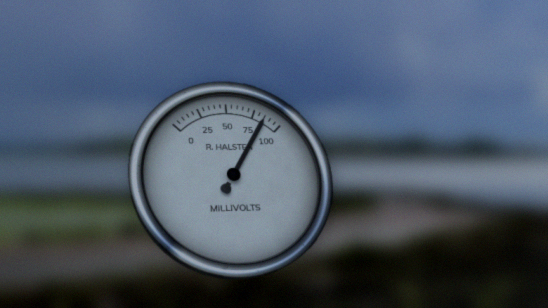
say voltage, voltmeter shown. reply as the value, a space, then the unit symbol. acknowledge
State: 85 mV
